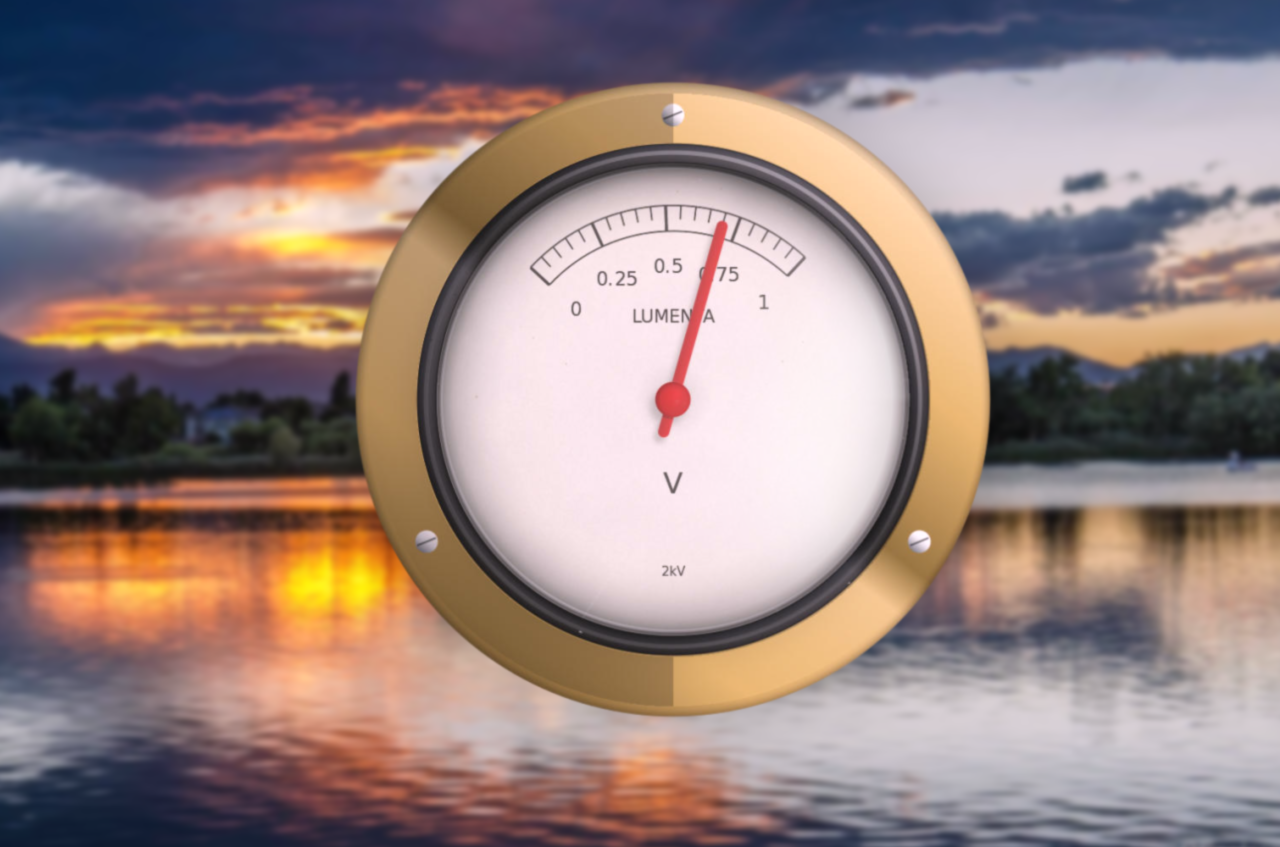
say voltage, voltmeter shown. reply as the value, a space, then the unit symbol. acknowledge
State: 0.7 V
